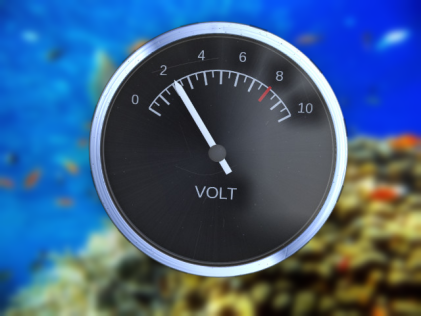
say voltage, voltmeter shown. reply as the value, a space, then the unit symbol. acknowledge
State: 2.25 V
